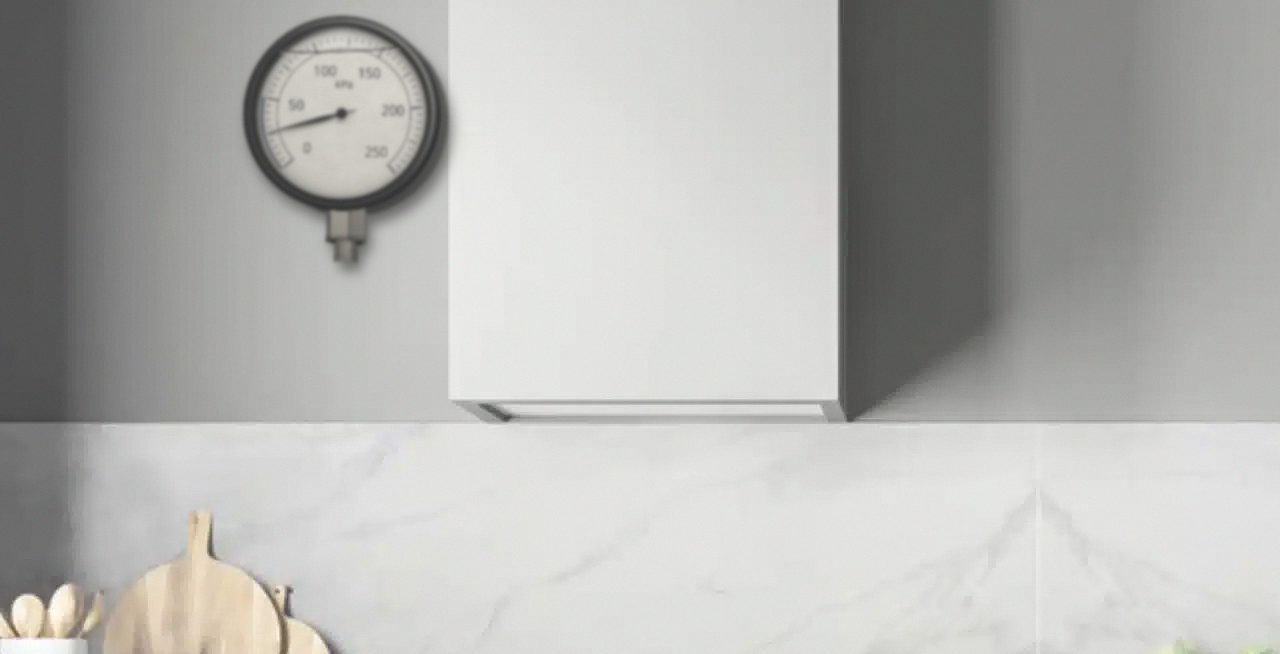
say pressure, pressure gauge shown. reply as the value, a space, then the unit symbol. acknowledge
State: 25 kPa
